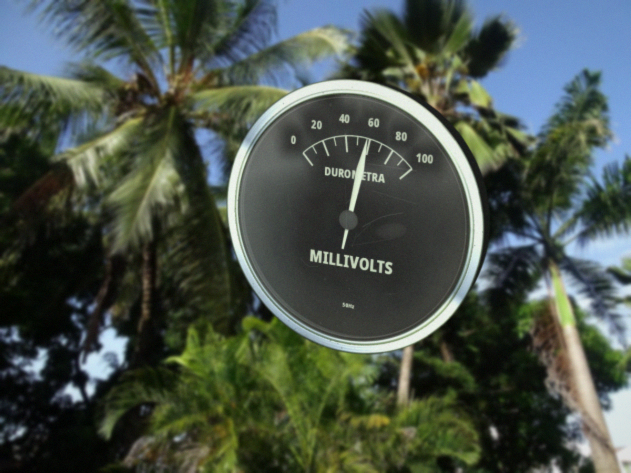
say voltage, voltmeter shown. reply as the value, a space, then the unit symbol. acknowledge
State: 60 mV
